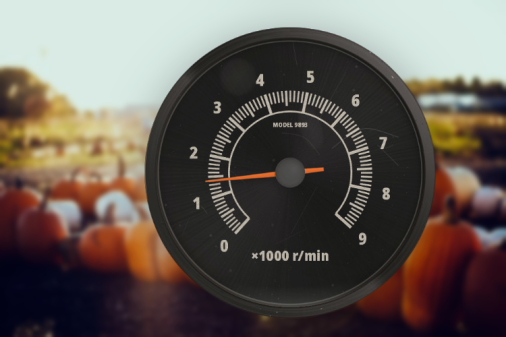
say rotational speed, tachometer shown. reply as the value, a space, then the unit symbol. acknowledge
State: 1400 rpm
